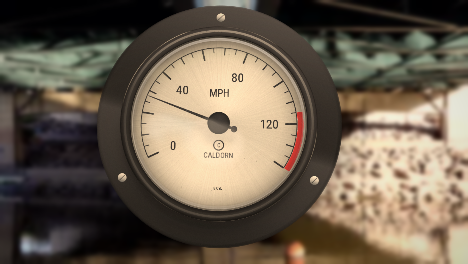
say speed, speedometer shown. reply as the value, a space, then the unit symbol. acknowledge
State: 27.5 mph
